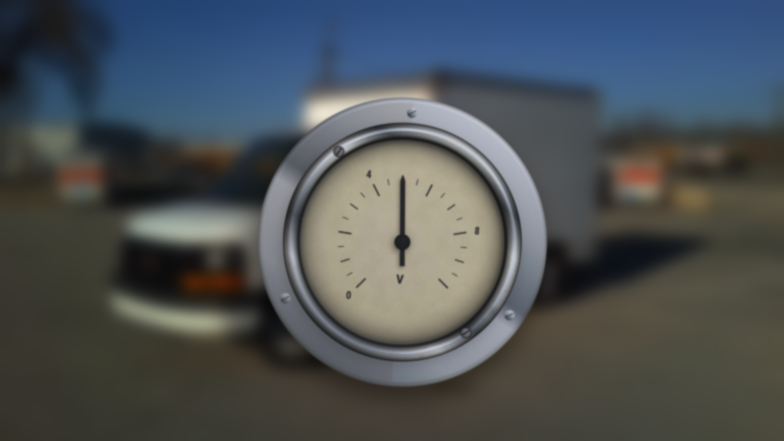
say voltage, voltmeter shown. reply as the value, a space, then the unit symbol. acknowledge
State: 5 V
